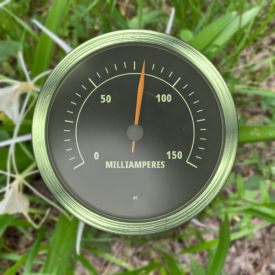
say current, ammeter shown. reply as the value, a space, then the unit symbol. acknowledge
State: 80 mA
